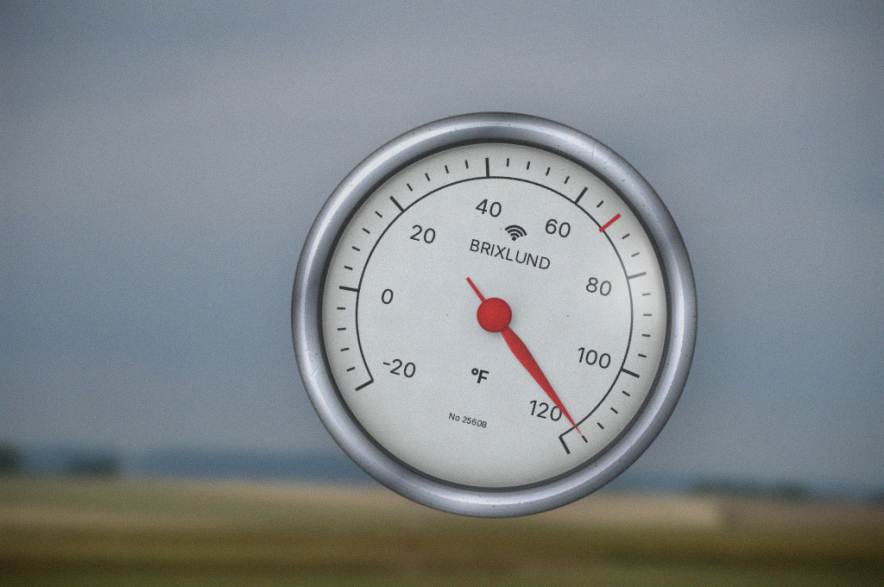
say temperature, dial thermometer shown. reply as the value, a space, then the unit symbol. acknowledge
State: 116 °F
